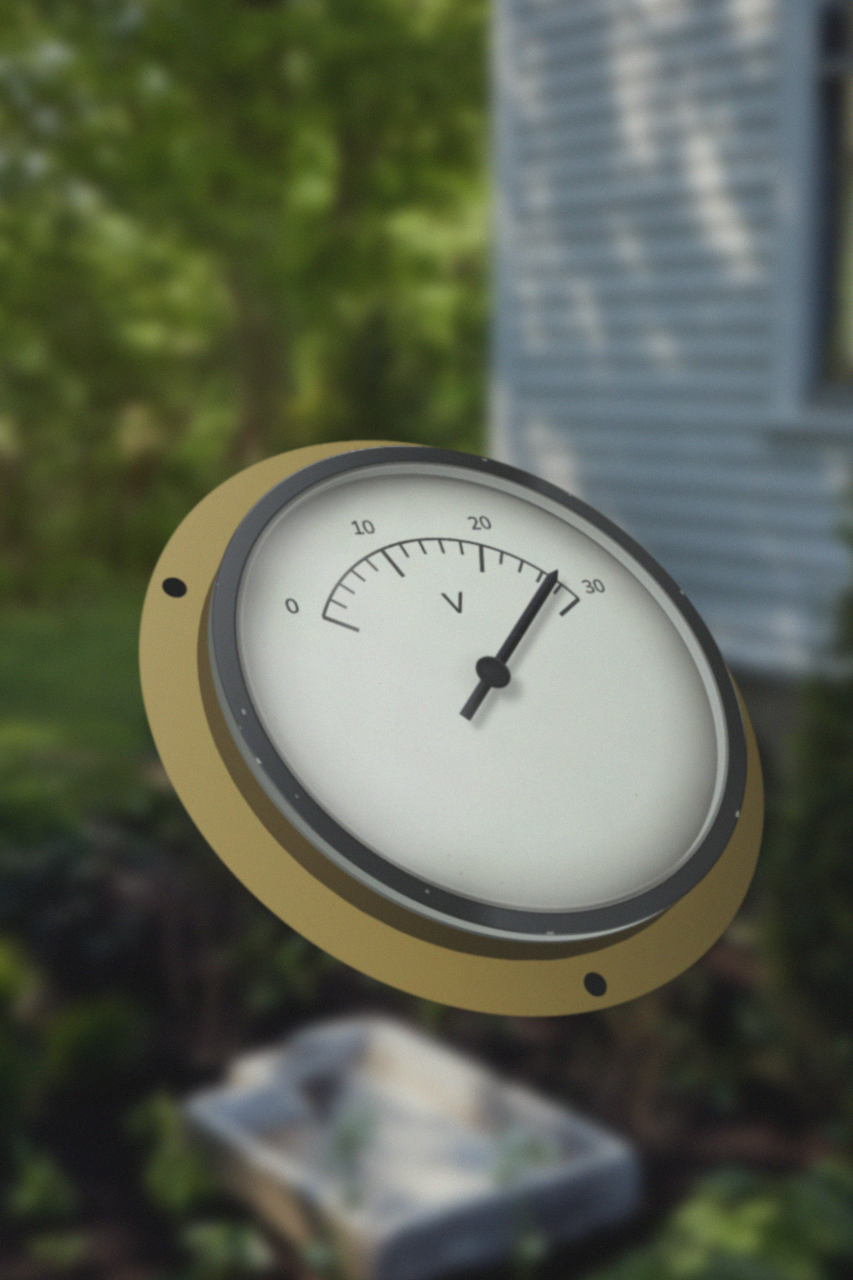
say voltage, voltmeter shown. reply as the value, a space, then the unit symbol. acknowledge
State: 27 V
